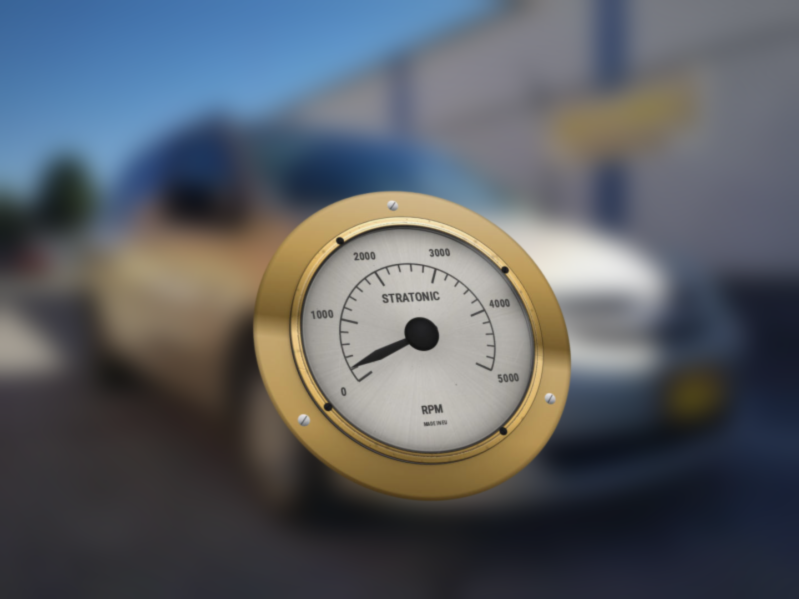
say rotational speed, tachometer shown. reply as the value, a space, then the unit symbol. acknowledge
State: 200 rpm
